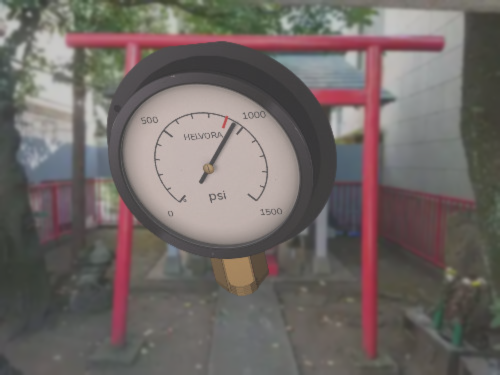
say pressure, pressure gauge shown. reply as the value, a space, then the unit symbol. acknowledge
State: 950 psi
